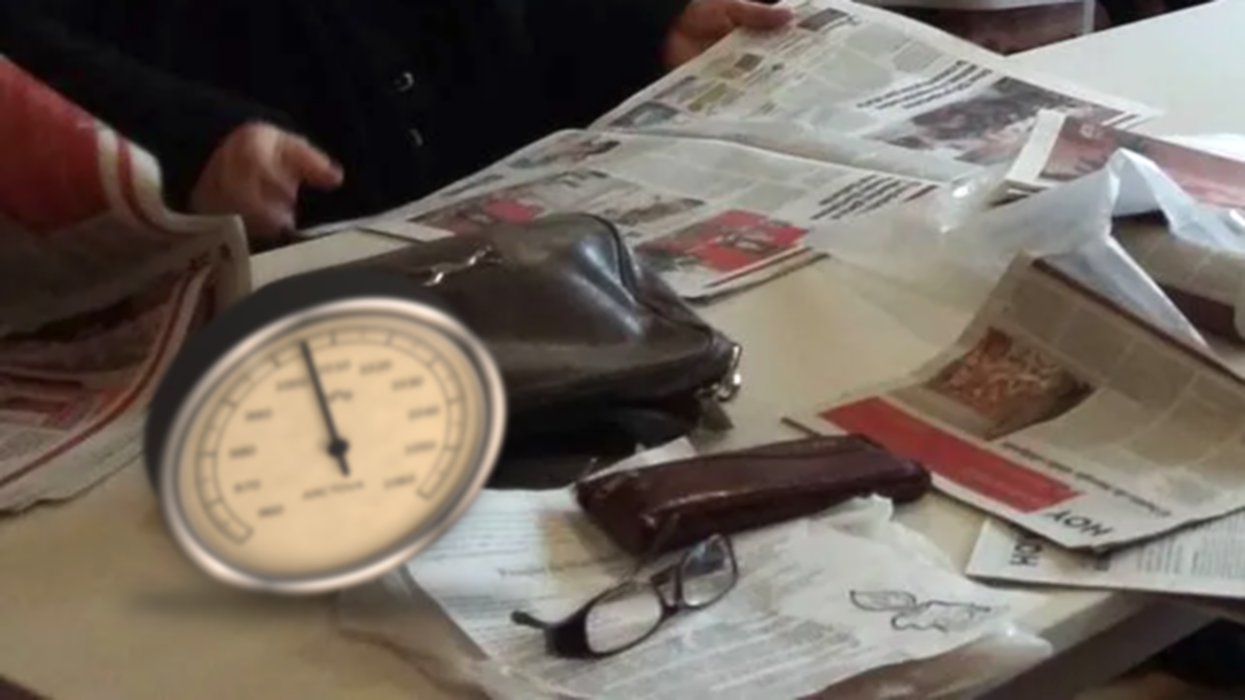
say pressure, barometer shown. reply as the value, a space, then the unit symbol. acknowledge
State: 1005 hPa
